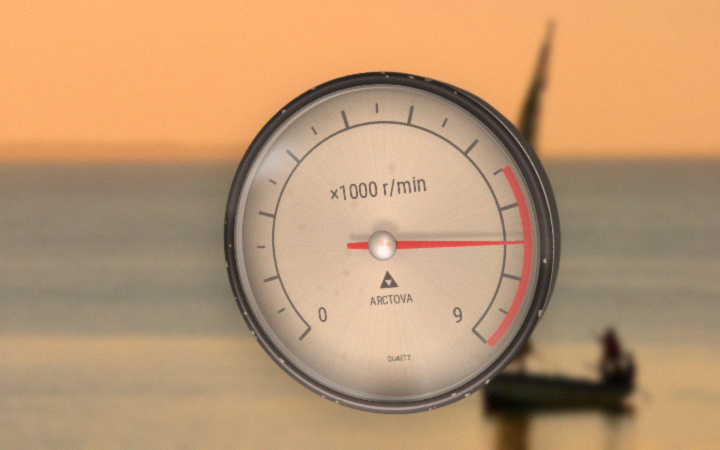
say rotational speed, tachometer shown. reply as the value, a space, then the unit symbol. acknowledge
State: 7500 rpm
